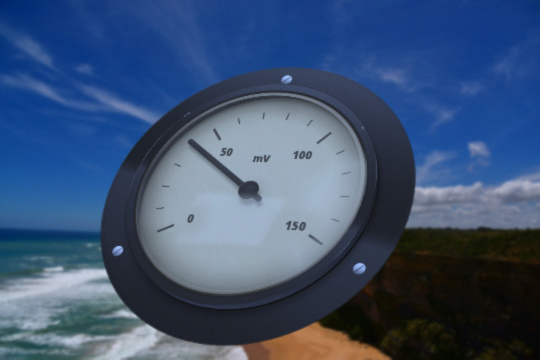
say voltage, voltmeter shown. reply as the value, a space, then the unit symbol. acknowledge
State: 40 mV
